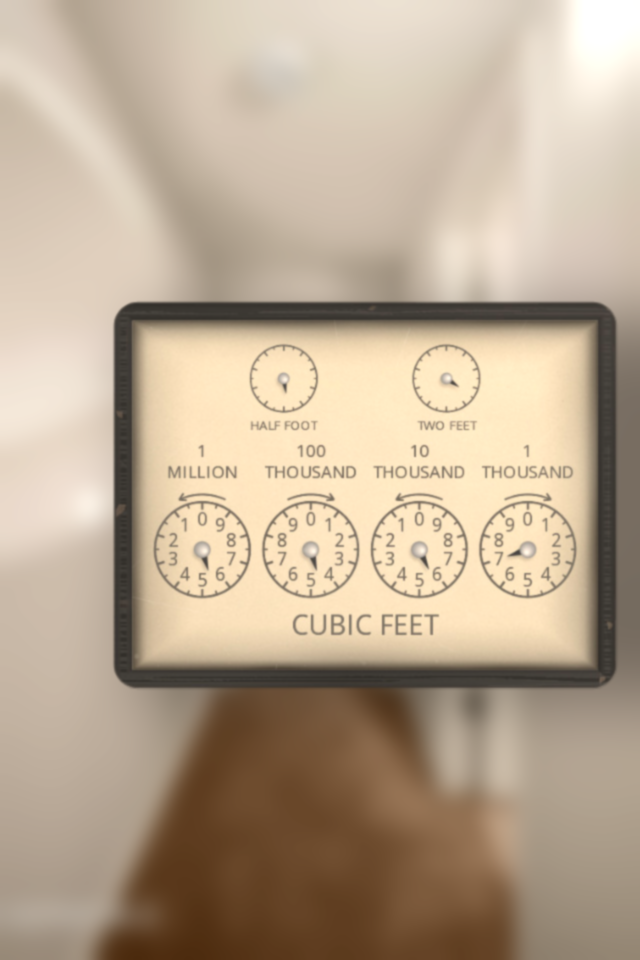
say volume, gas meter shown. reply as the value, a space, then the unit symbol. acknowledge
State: 545700 ft³
